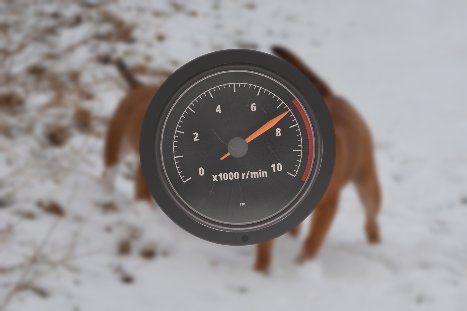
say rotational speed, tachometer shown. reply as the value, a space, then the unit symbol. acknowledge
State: 7400 rpm
